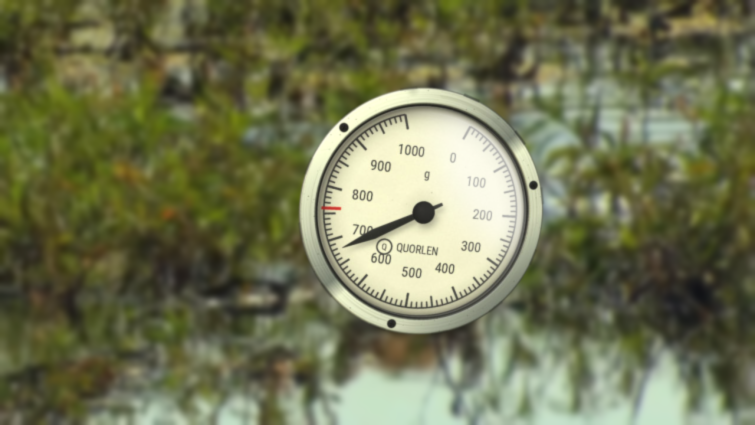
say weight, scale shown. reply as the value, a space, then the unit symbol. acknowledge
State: 680 g
